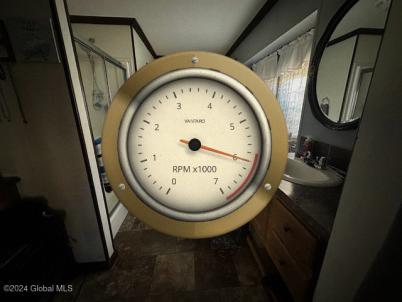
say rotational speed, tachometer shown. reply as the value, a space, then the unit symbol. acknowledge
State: 6000 rpm
